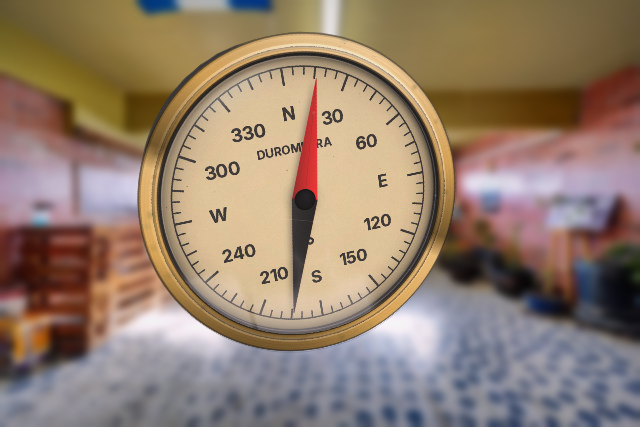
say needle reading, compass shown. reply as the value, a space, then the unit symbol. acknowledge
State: 15 °
